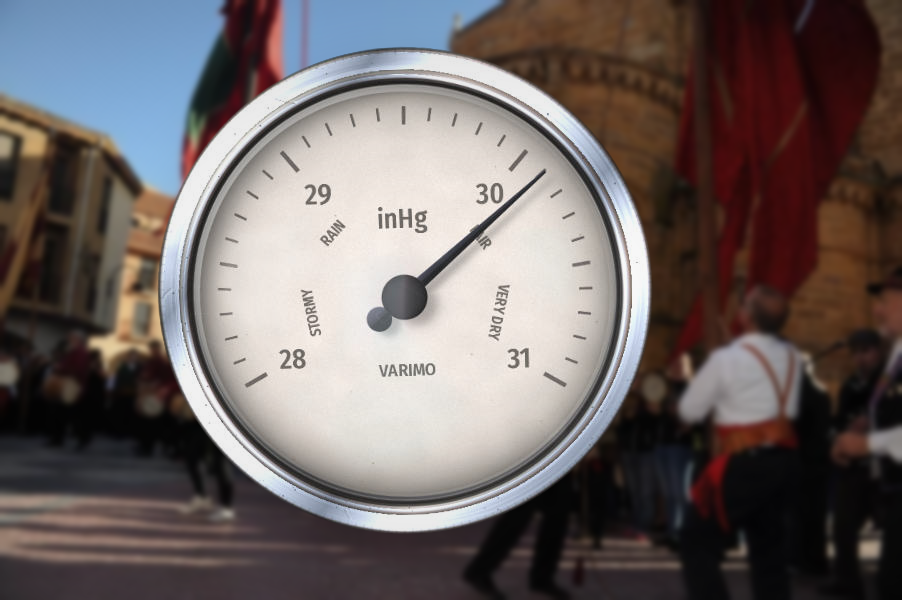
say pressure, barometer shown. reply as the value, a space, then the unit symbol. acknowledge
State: 30.1 inHg
